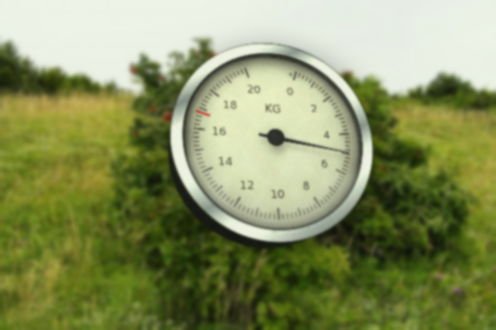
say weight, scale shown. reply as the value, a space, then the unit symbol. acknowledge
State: 5 kg
